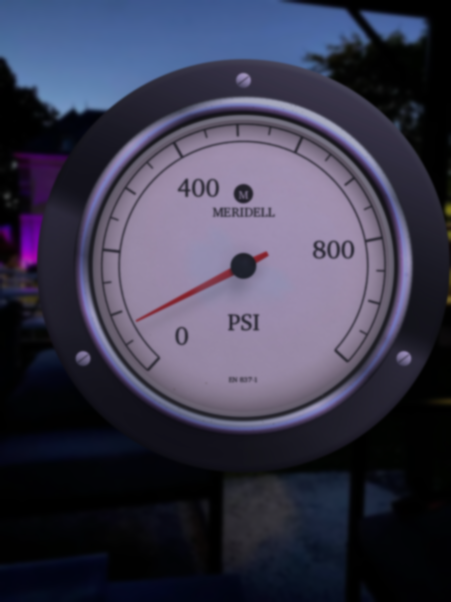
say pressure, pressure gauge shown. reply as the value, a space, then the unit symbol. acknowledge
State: 75 psi
